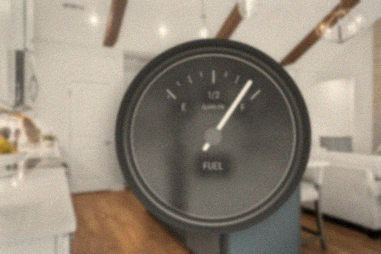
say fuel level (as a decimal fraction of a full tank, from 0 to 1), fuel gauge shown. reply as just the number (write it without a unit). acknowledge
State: 0.875
